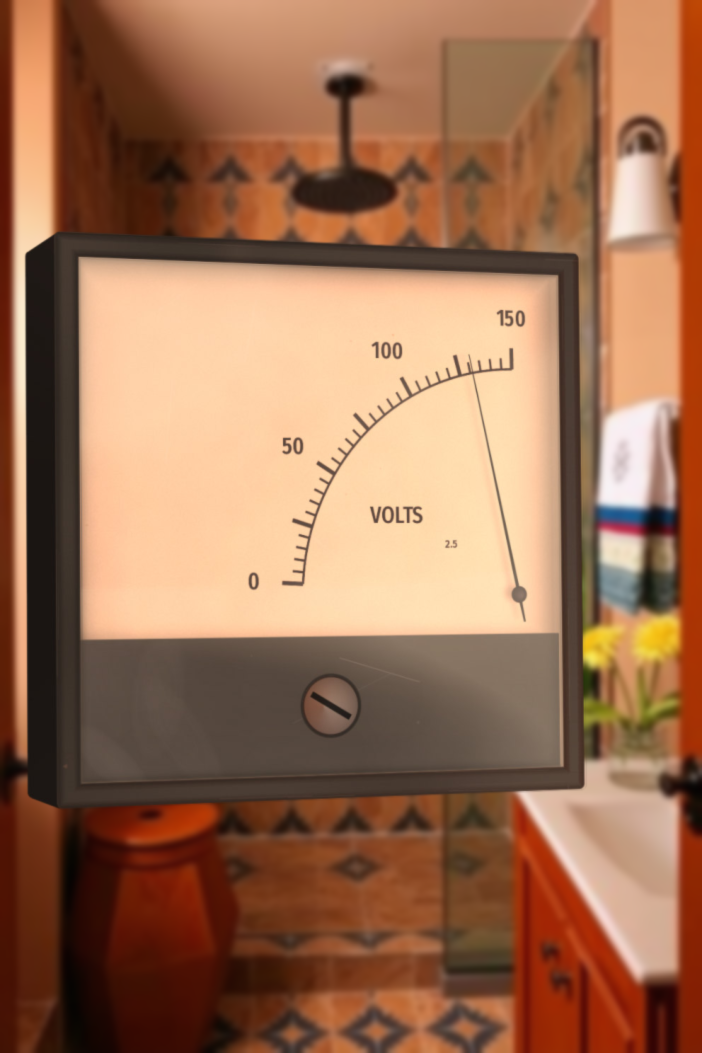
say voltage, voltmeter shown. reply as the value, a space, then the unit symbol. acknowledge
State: 130 V
